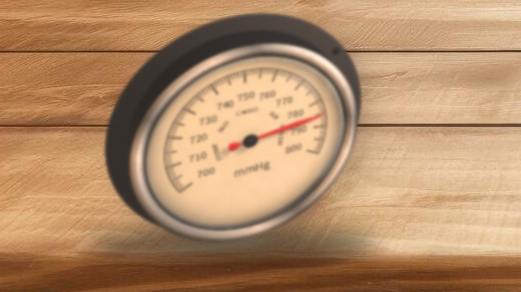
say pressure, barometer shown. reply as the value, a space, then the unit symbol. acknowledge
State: 785 mmHg
